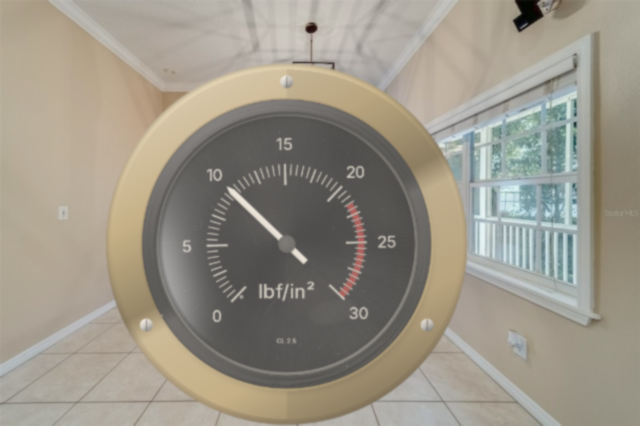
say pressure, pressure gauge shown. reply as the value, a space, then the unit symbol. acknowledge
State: 10 psi
